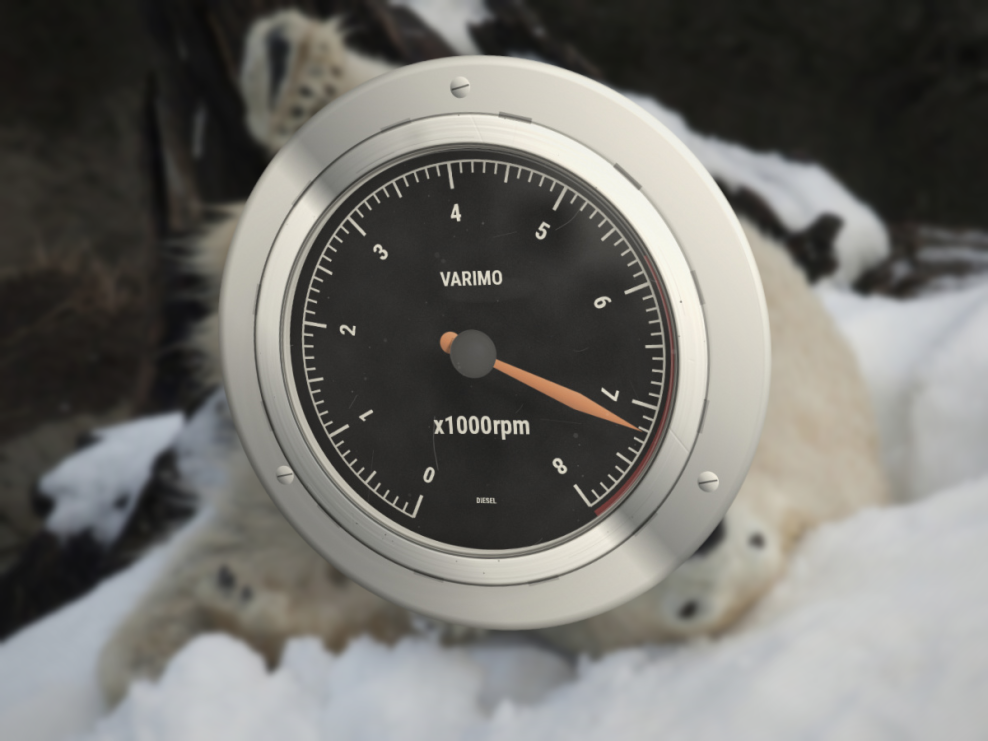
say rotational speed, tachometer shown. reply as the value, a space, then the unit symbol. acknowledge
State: 7200 rpm
